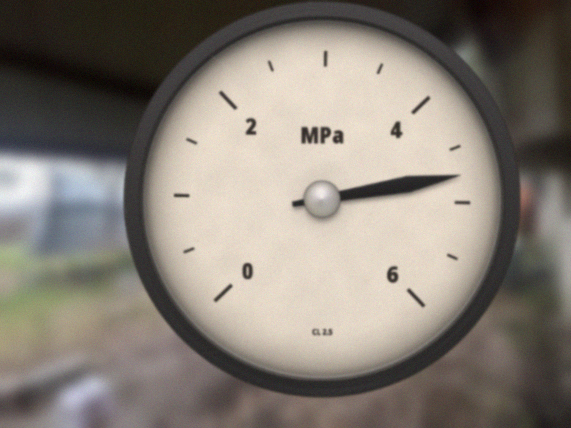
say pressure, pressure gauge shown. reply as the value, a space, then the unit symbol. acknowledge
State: 4.75 MPa
